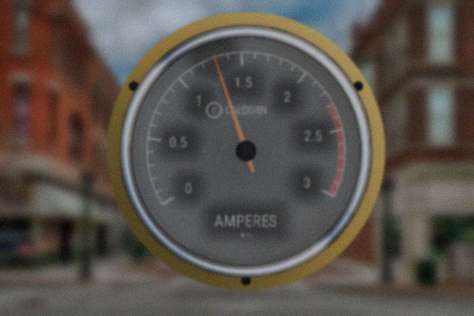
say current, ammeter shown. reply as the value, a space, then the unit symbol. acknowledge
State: 1.3 A
